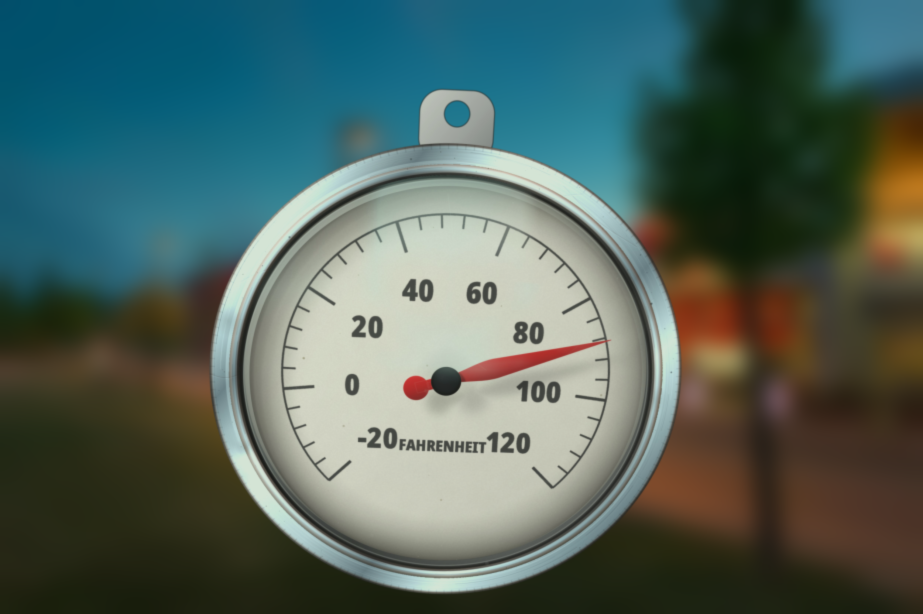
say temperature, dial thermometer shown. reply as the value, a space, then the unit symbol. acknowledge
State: 88 °F
